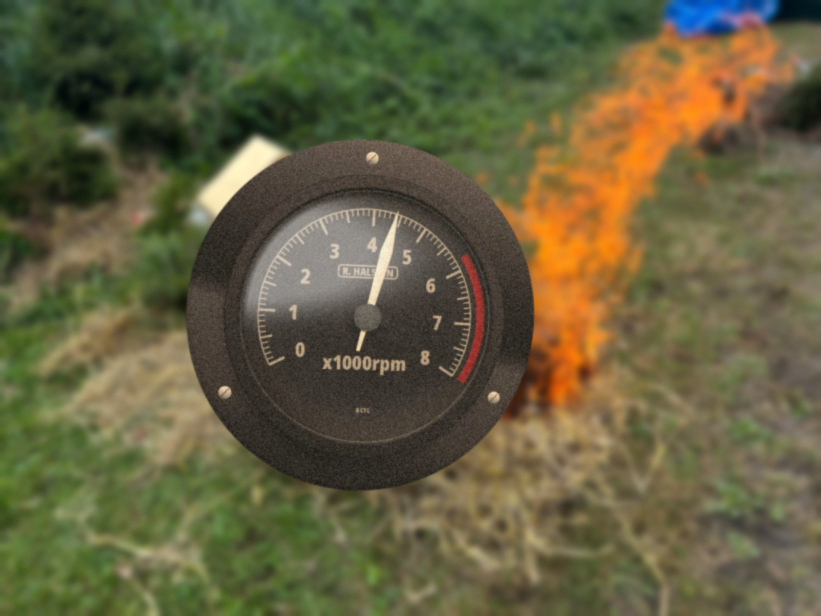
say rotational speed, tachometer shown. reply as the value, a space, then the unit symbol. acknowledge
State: 4400 rpm
